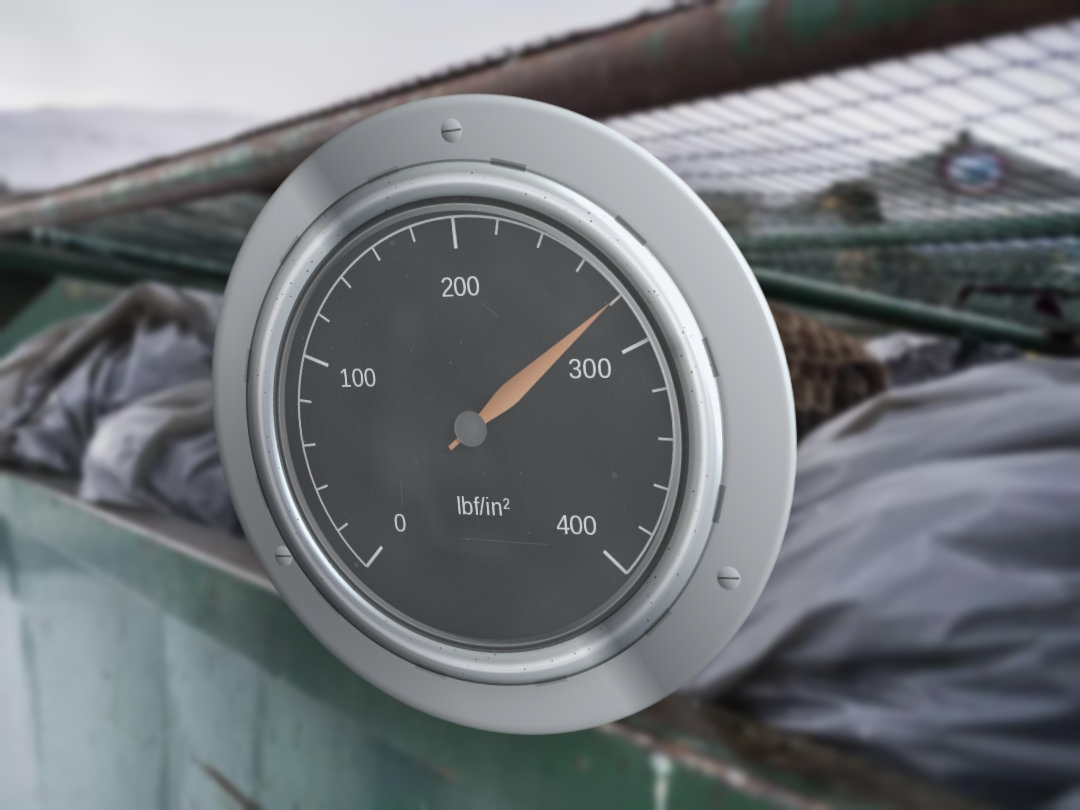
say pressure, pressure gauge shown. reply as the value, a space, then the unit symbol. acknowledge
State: 280 psi
